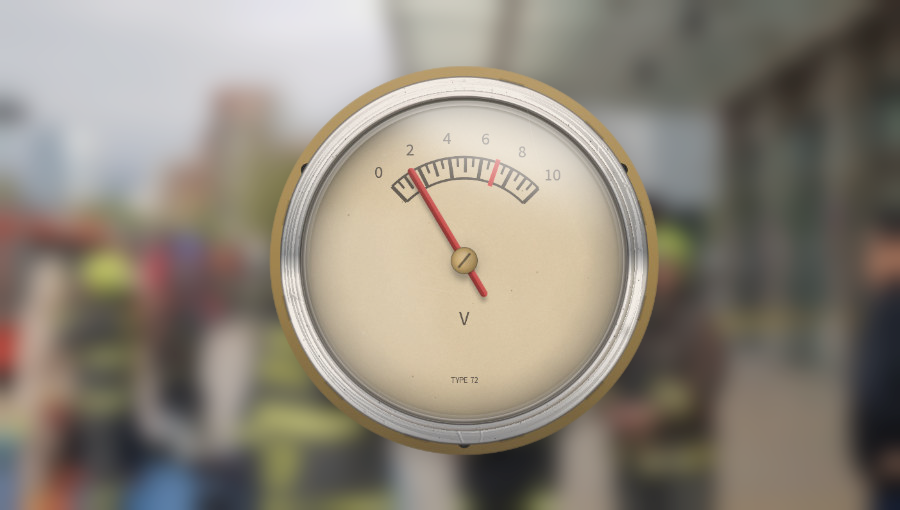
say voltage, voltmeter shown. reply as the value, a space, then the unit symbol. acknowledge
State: 1.5 V
